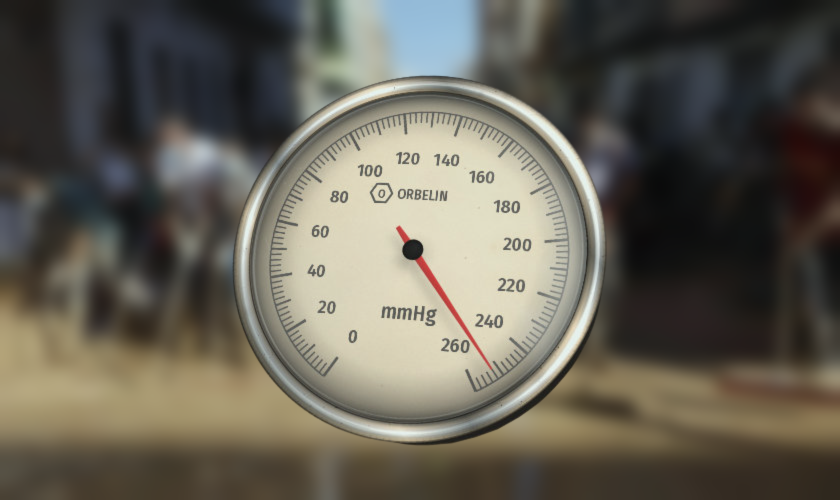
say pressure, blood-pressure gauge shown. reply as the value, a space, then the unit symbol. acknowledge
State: 252 mmHg
